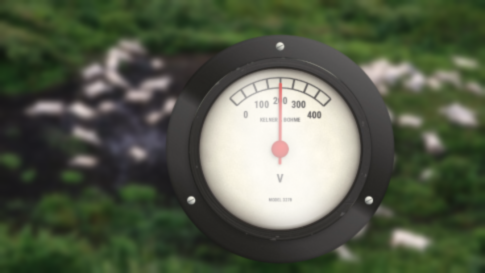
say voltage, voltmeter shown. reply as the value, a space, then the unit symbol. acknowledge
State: 200 V
